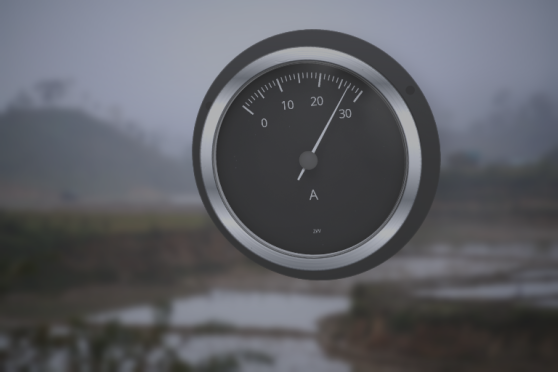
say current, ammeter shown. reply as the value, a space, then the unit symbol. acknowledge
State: 27 A
